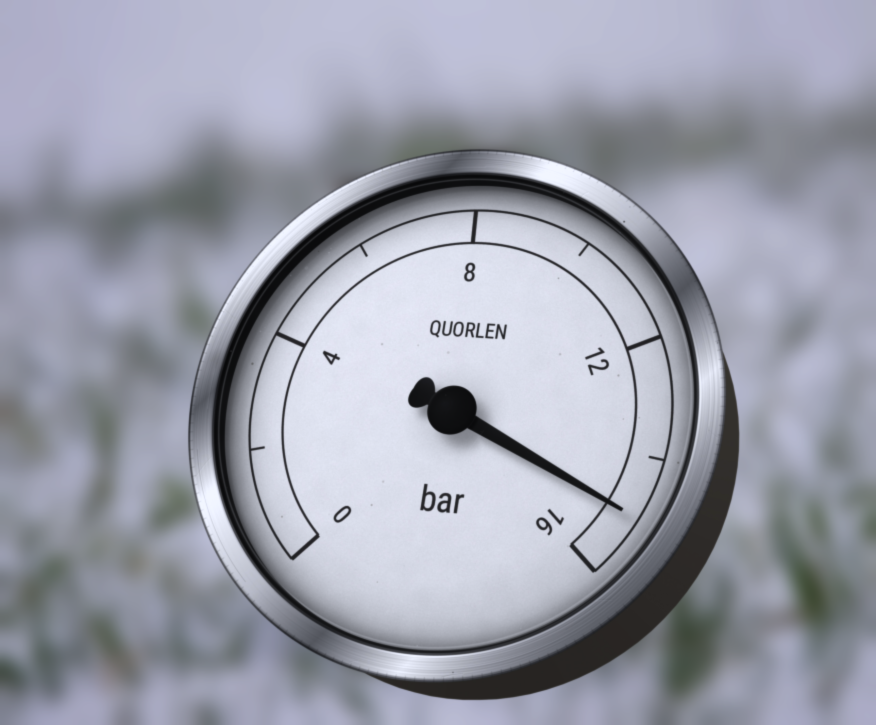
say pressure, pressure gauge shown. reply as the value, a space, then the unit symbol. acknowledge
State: 15 bar
